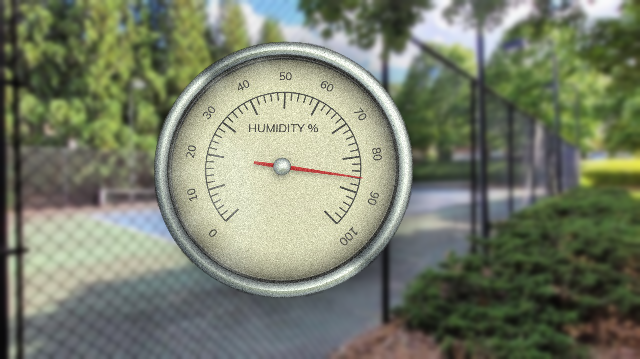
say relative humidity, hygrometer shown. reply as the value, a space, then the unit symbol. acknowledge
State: 86 %
